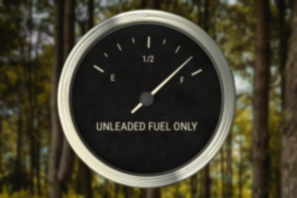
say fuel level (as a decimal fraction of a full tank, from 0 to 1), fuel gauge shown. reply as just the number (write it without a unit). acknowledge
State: 0.875
